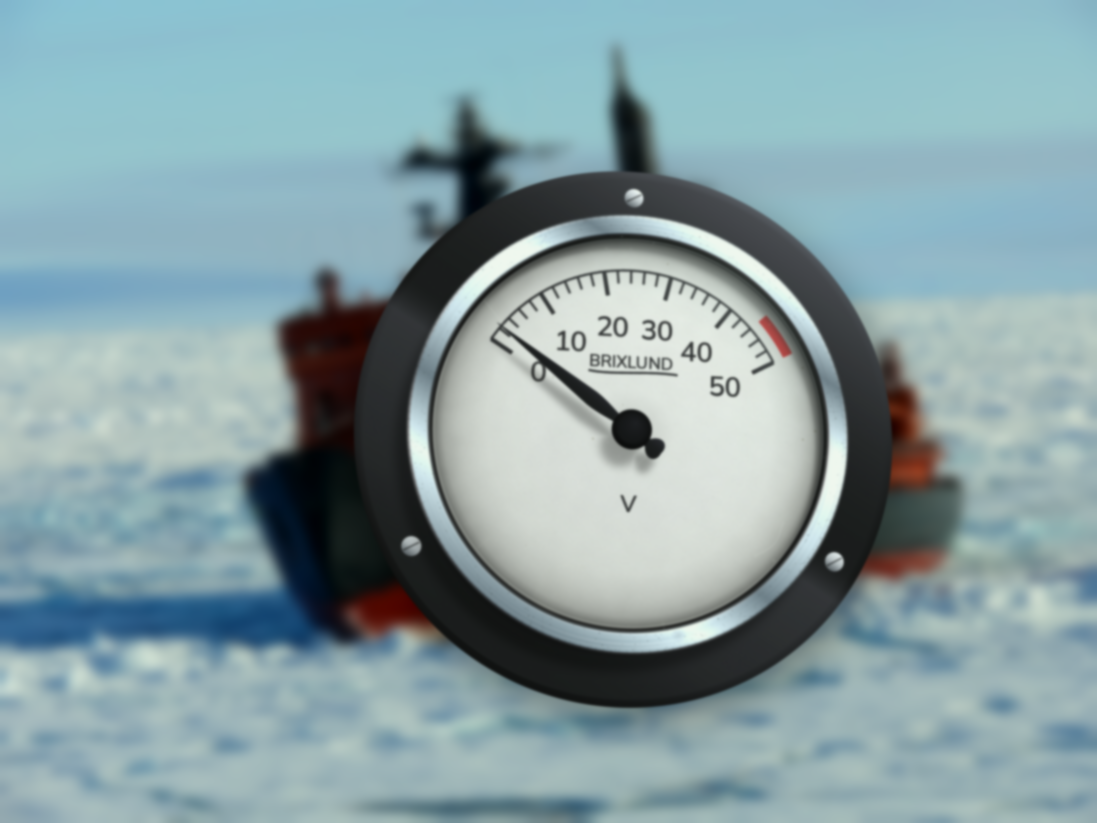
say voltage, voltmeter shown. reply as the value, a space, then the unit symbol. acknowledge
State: 2 V
